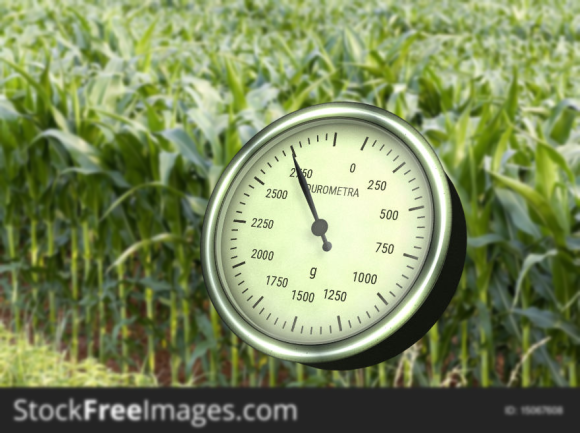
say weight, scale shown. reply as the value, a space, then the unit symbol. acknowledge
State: 2750 g
